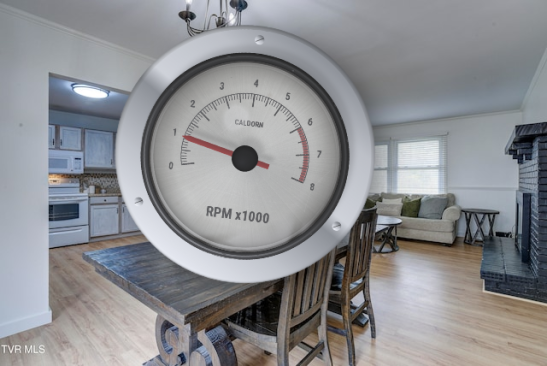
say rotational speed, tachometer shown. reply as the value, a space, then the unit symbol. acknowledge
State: 1000 rpm
